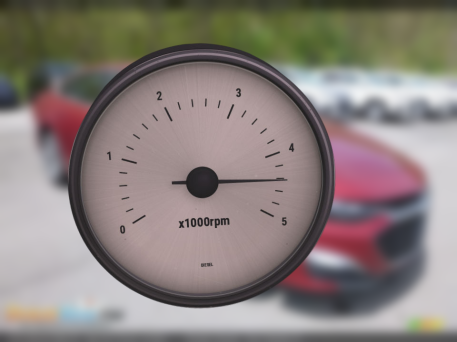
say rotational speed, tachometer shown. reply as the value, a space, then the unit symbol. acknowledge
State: 4400 rpm
